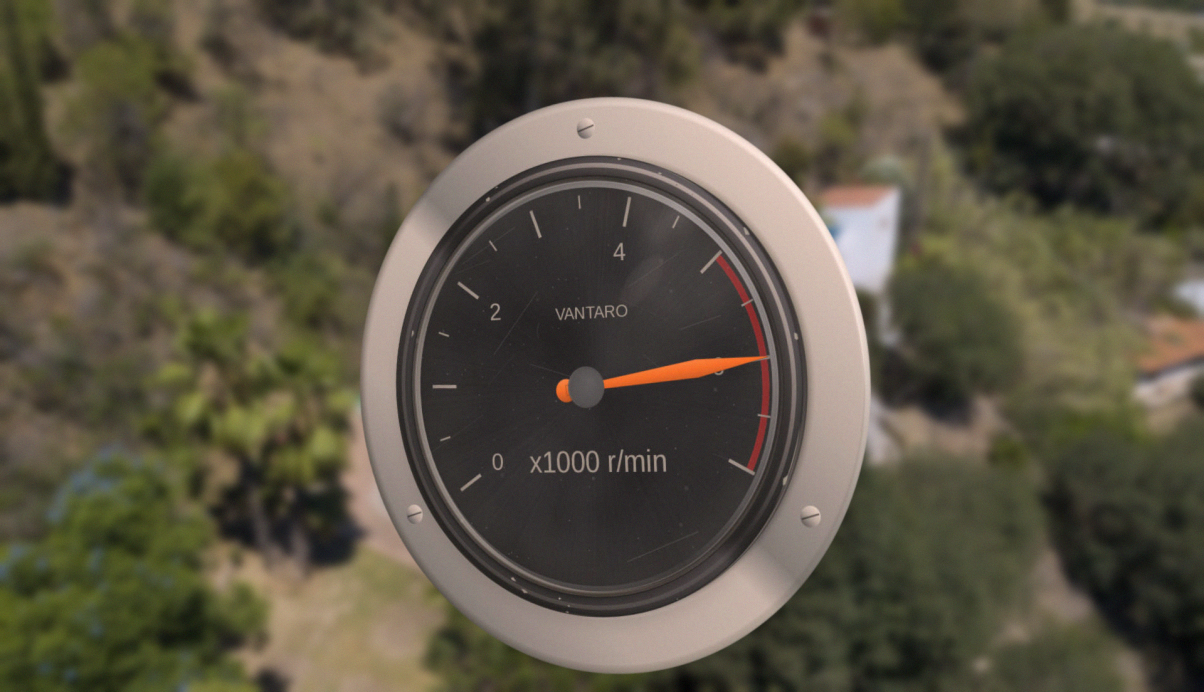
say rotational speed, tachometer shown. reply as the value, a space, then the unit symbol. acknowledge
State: 6000 rpm
